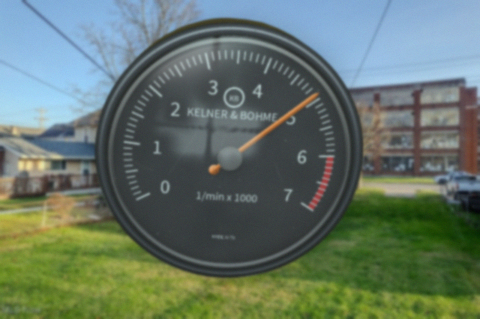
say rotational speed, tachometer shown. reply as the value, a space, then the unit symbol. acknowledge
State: 4900 rpm
